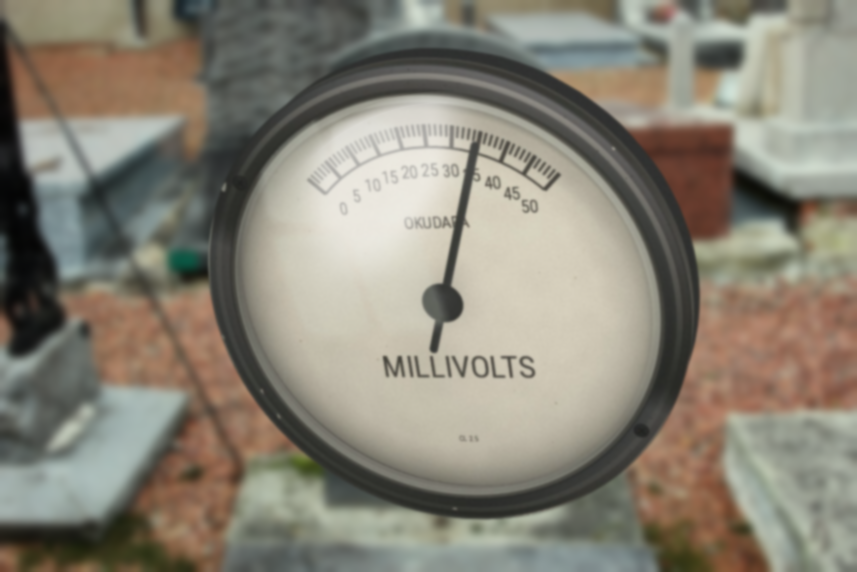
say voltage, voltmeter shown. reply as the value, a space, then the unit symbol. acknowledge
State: 35 mV
